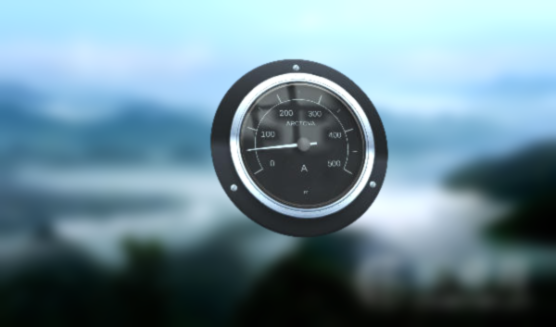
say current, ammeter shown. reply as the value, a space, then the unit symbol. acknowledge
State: 50 A
